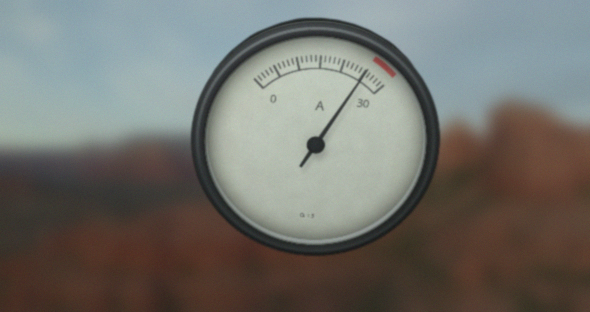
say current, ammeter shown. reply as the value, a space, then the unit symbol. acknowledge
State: 25 A
